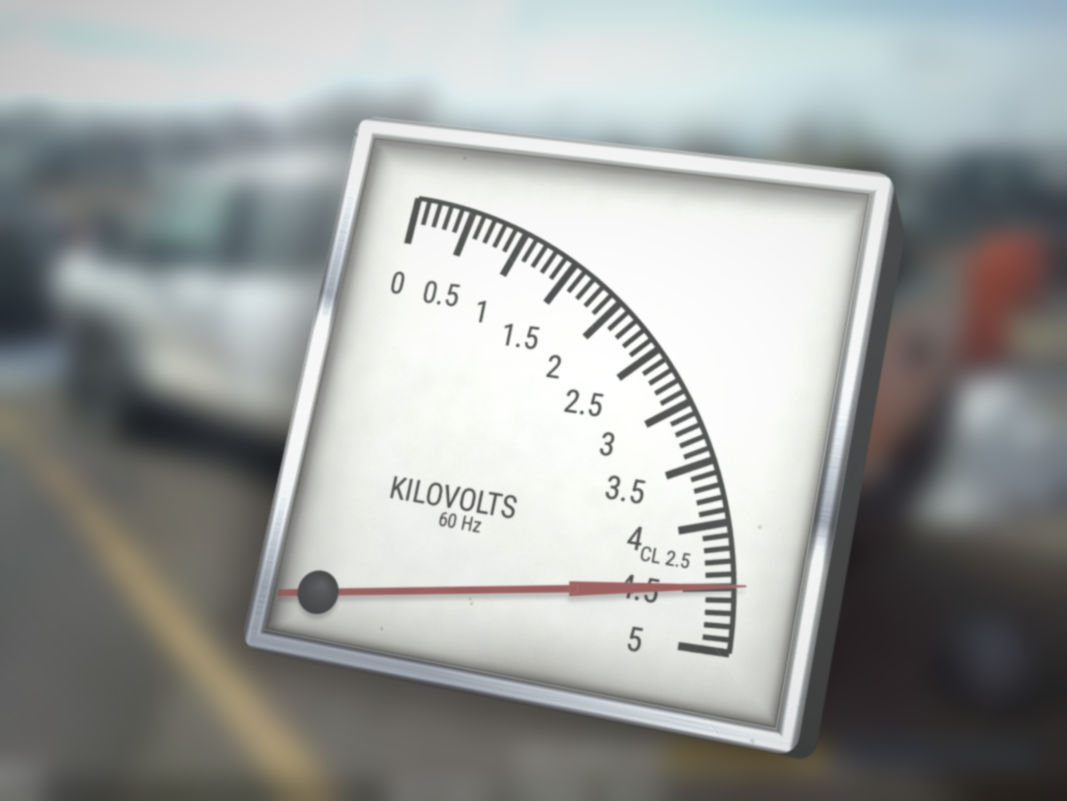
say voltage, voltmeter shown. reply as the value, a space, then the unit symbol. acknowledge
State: 4.5 kV
